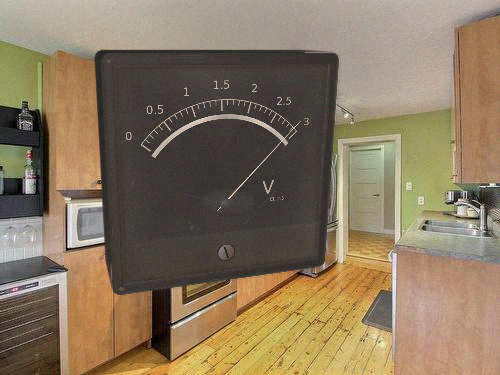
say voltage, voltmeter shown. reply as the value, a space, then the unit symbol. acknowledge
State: 2.9 V
